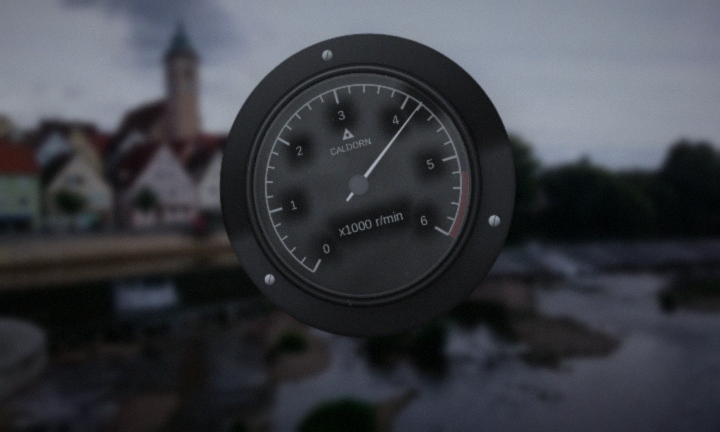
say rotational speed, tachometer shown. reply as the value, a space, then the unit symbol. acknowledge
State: 4200 rpm
